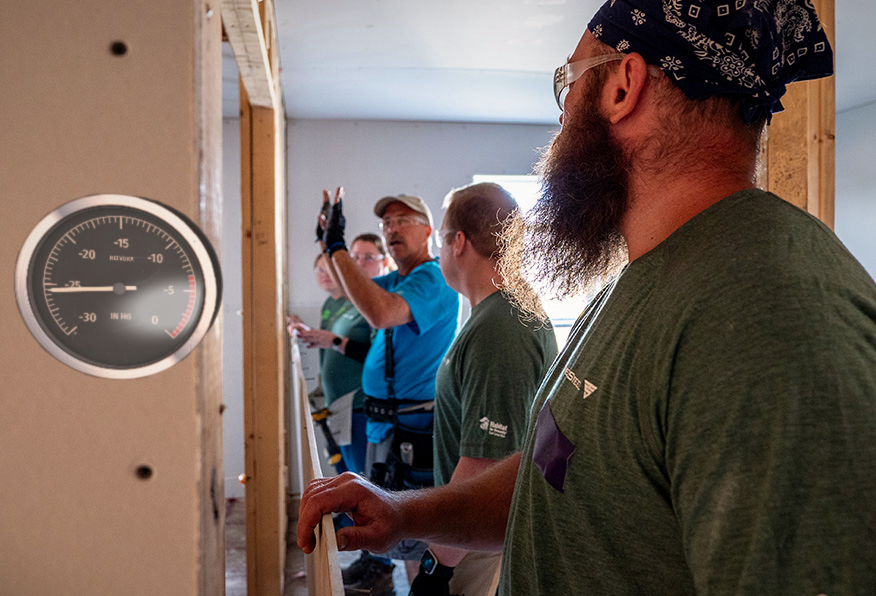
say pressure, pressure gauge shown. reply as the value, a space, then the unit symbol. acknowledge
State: -25.5 inHg
